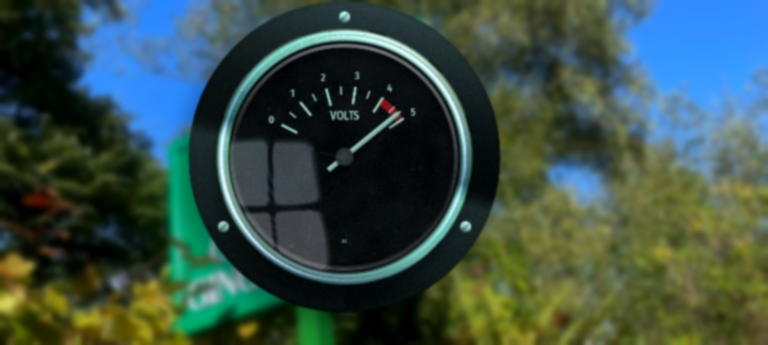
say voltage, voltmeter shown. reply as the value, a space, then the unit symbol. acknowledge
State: 4.75 V
